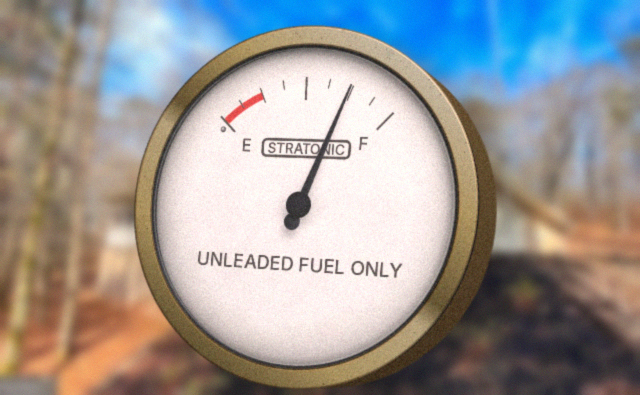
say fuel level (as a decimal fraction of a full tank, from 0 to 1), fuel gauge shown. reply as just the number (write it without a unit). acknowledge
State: 0.75
